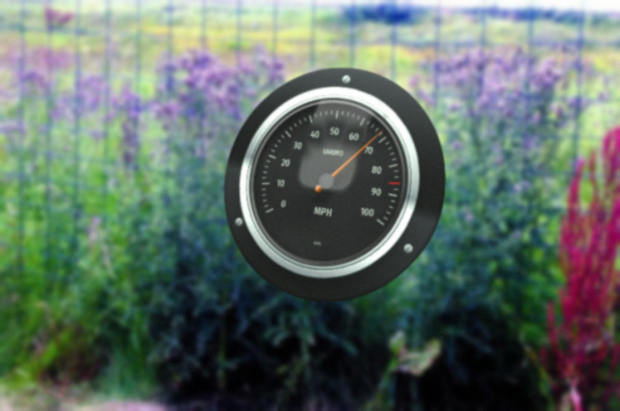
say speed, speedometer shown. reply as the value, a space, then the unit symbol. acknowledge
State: 68 mph
